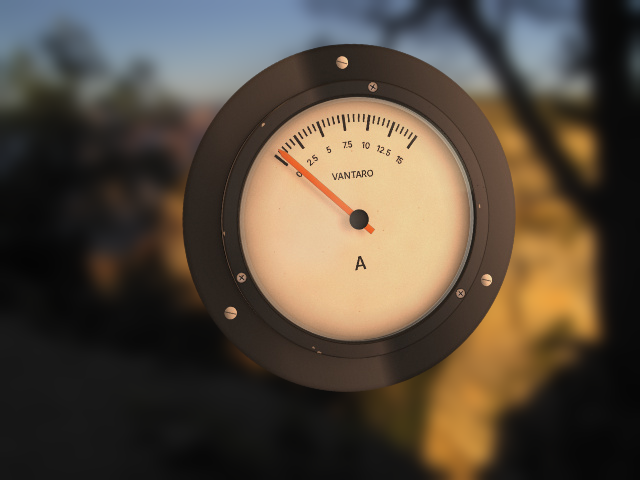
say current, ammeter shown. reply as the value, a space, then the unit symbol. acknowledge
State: 0.5 A
